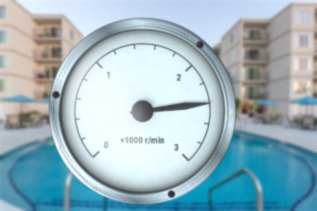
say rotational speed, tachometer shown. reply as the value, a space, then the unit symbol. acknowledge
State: 2400 rpm
